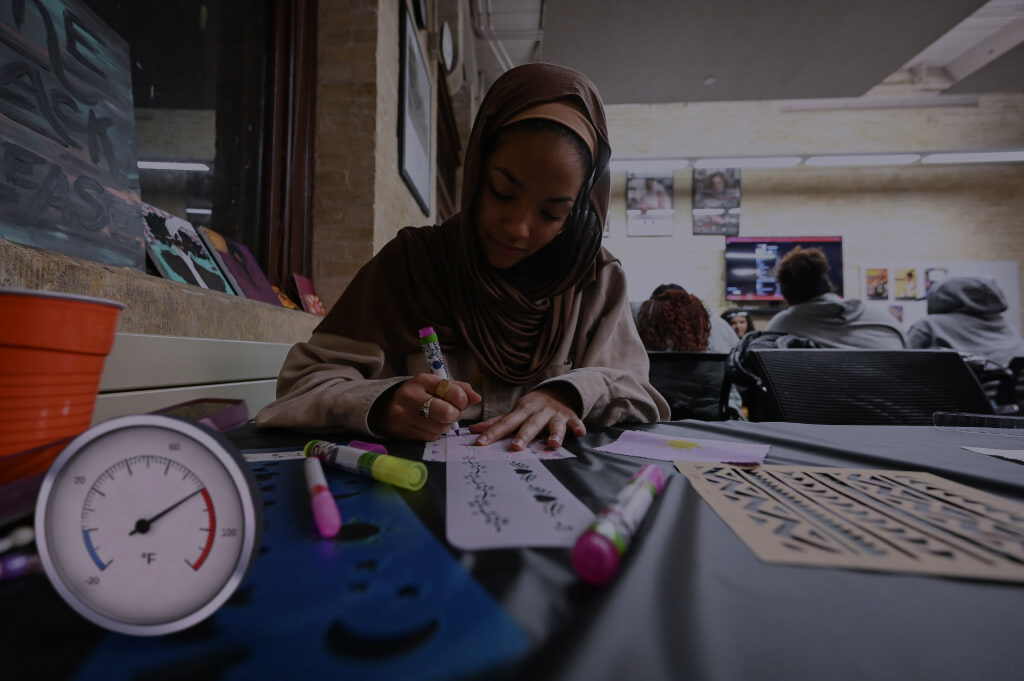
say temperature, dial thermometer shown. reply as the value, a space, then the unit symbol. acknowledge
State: 80 °F
